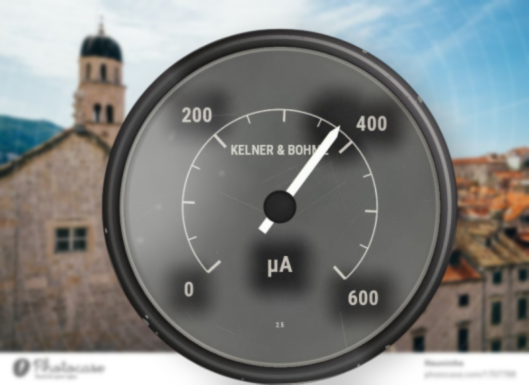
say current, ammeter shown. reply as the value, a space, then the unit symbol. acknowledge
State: 375 µA
